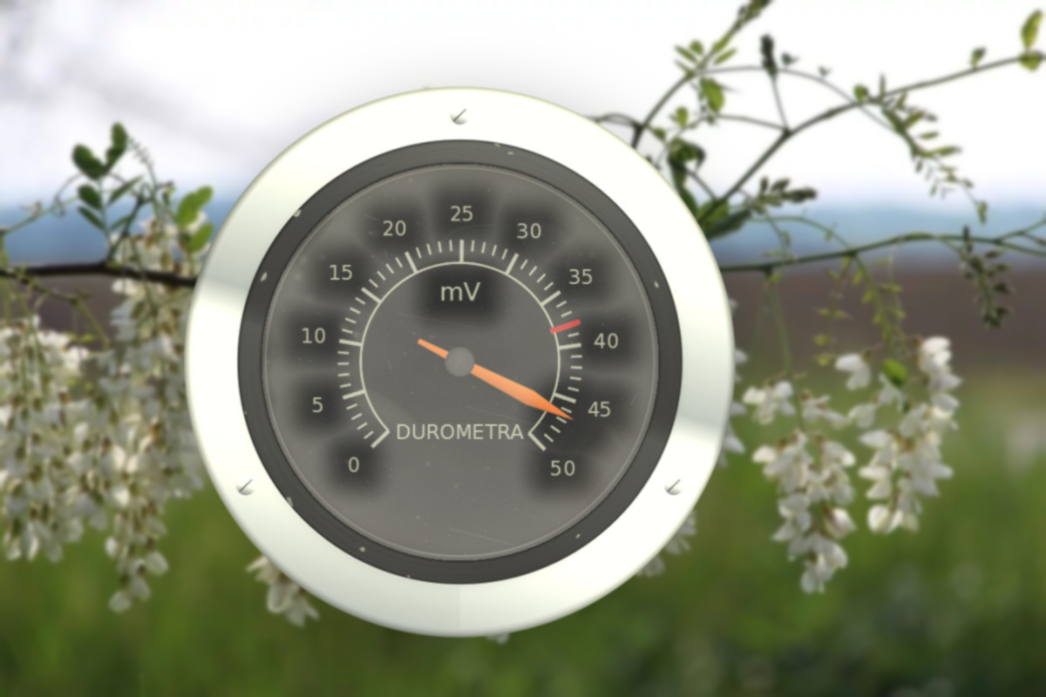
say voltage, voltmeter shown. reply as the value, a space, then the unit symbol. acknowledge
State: 46.5 mV
